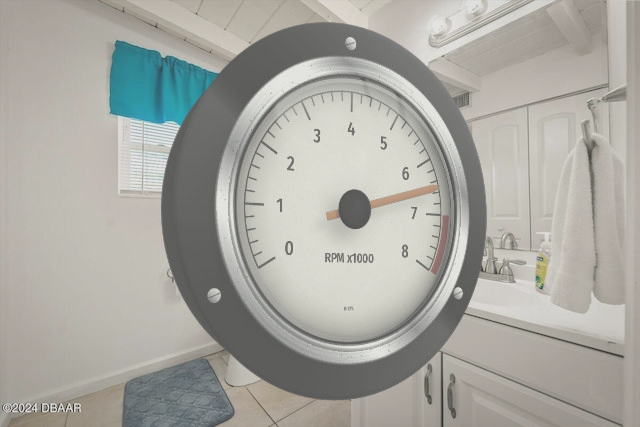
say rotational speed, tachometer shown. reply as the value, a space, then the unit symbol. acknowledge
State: 6500 rpm
